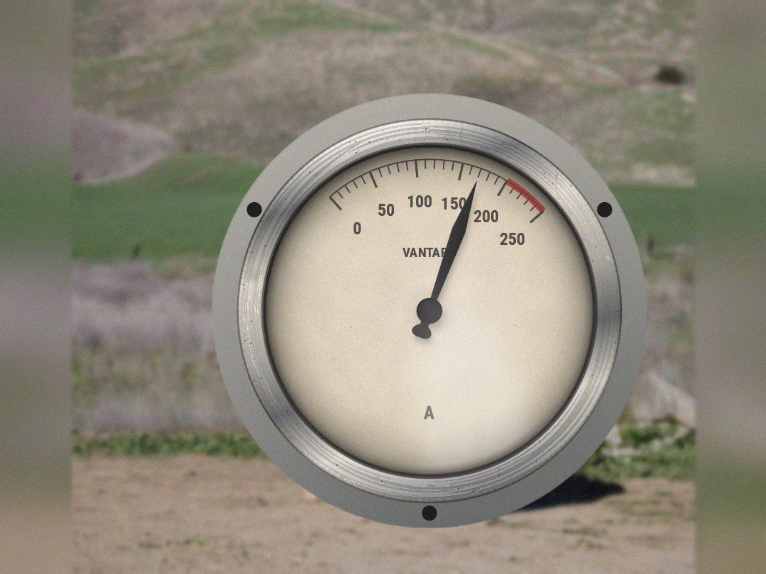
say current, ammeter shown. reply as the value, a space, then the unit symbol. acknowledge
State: 170 A
